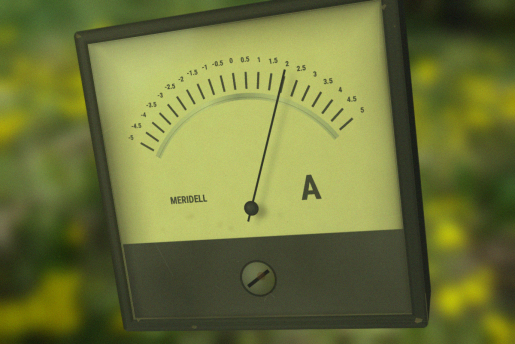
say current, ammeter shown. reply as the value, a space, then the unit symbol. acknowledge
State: 2 A
